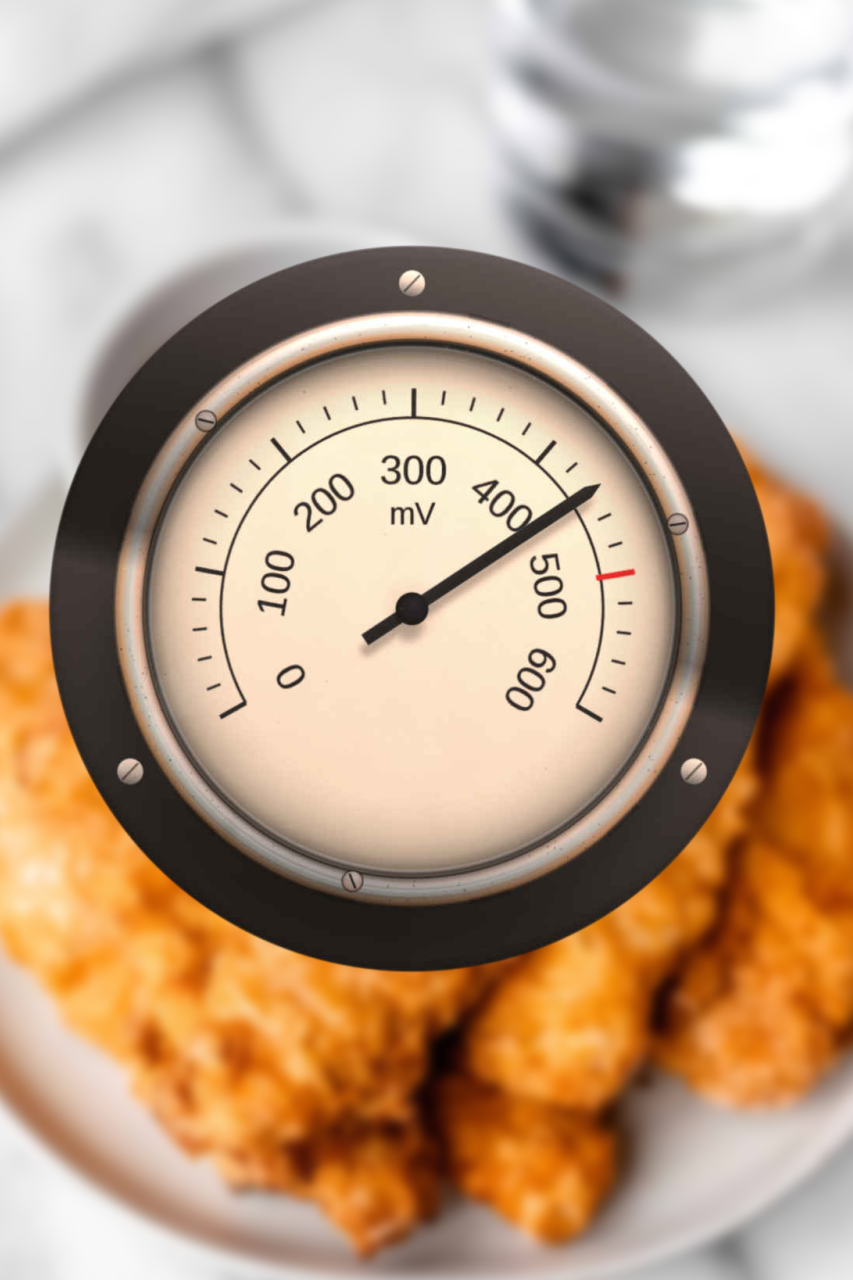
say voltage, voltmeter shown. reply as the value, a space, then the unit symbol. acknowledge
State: 440 mV
